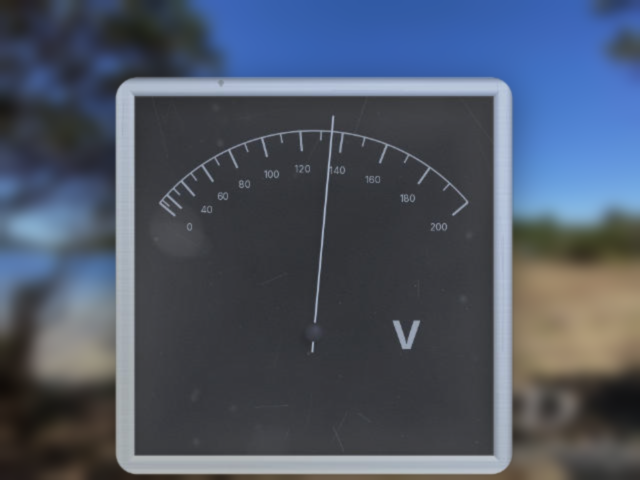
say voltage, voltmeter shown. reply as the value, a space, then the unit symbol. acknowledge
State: 135 V
